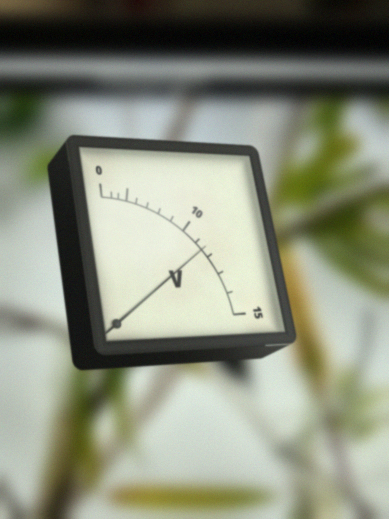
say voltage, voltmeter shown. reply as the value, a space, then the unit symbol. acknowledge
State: 11.5 V
